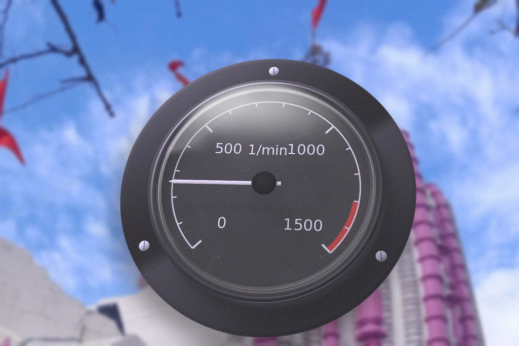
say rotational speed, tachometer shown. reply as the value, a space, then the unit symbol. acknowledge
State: 250 rpm
